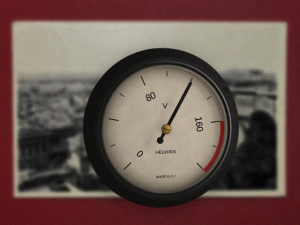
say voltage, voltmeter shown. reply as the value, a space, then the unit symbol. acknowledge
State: 120 V
